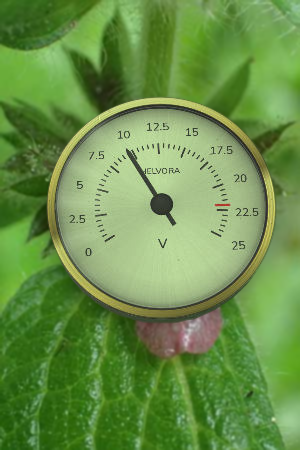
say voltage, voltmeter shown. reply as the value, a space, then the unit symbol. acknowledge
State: 9.5 V
